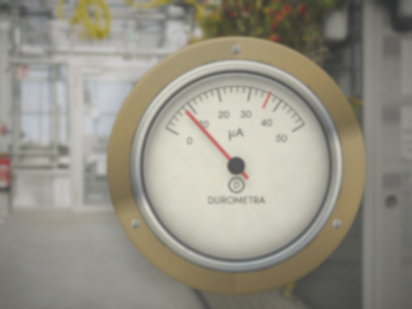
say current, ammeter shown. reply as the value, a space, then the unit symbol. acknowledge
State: 8 µA
